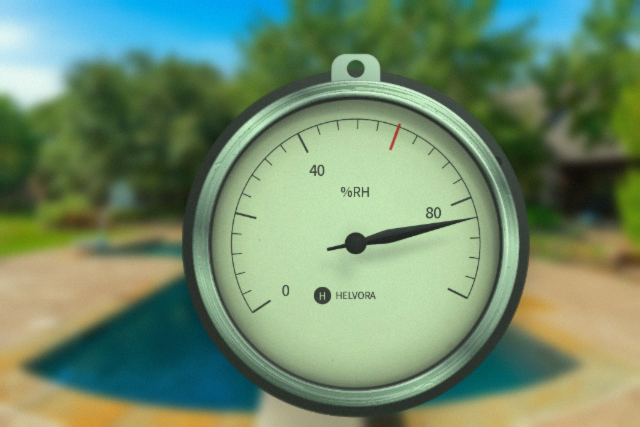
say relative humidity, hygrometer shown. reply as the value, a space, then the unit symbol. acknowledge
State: 84 %
